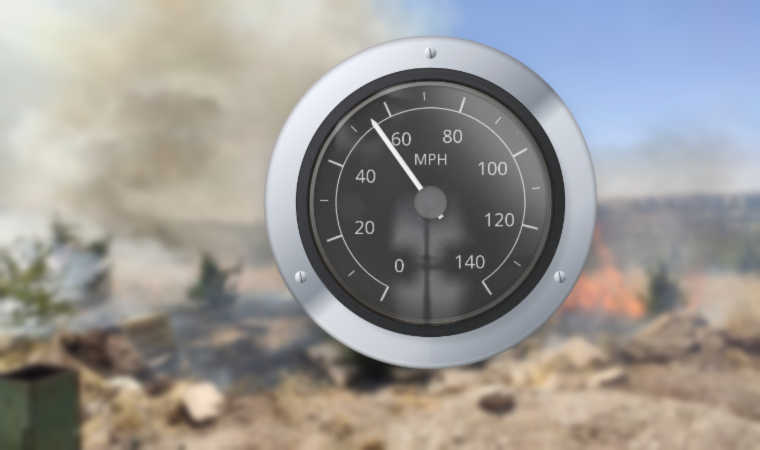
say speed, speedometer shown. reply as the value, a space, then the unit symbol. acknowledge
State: 55 mph
